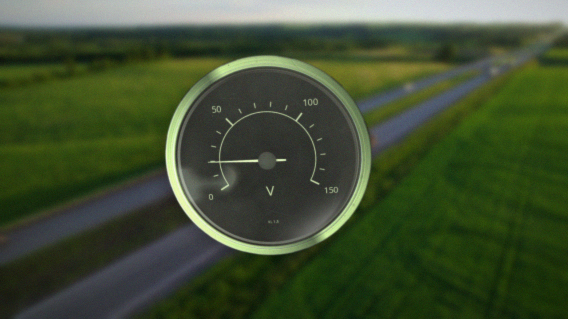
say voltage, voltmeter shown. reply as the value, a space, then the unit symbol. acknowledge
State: 20 V
